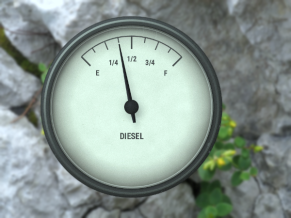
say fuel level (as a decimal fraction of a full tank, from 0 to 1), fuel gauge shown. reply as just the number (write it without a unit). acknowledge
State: 0.375
